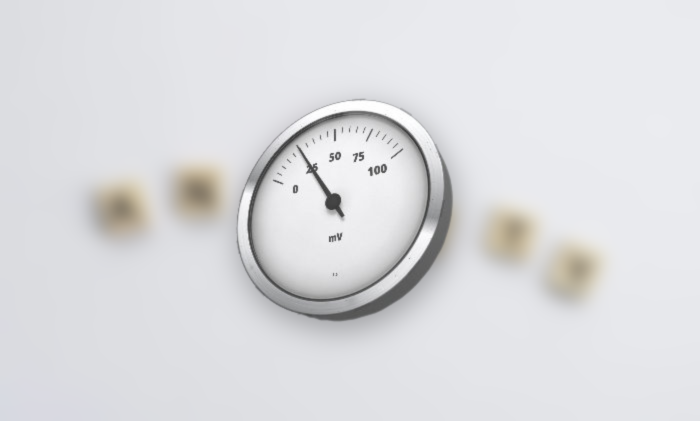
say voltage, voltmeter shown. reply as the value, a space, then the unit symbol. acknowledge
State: 25 mV
